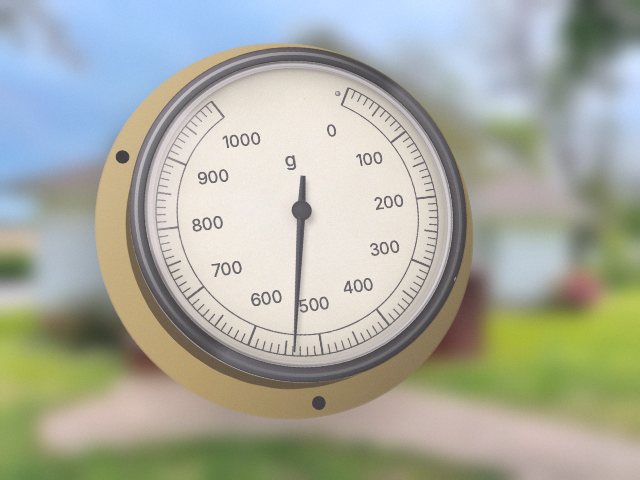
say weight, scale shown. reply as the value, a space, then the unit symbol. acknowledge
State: 540 g
